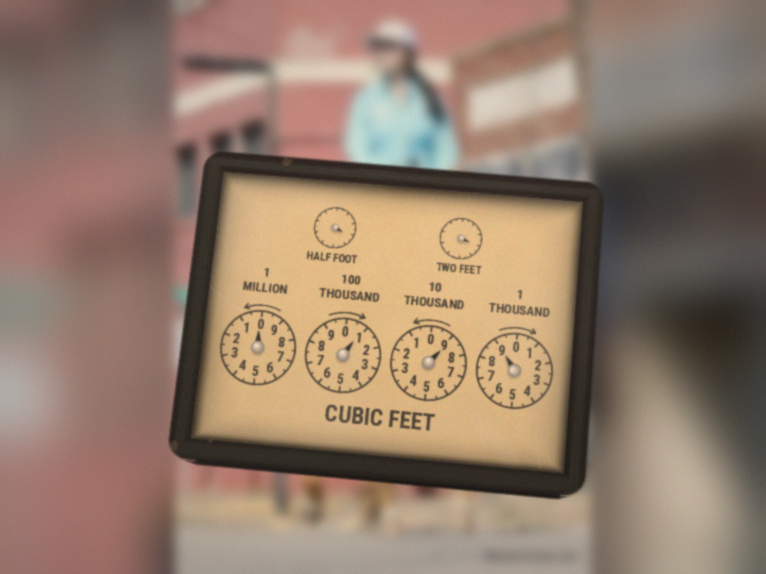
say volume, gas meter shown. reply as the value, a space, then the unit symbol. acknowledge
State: 8900 ft³
